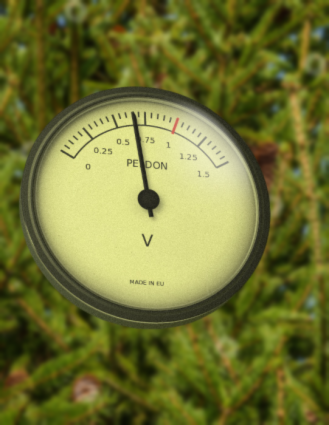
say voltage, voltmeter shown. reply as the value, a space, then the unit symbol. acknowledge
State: 0.65 V
